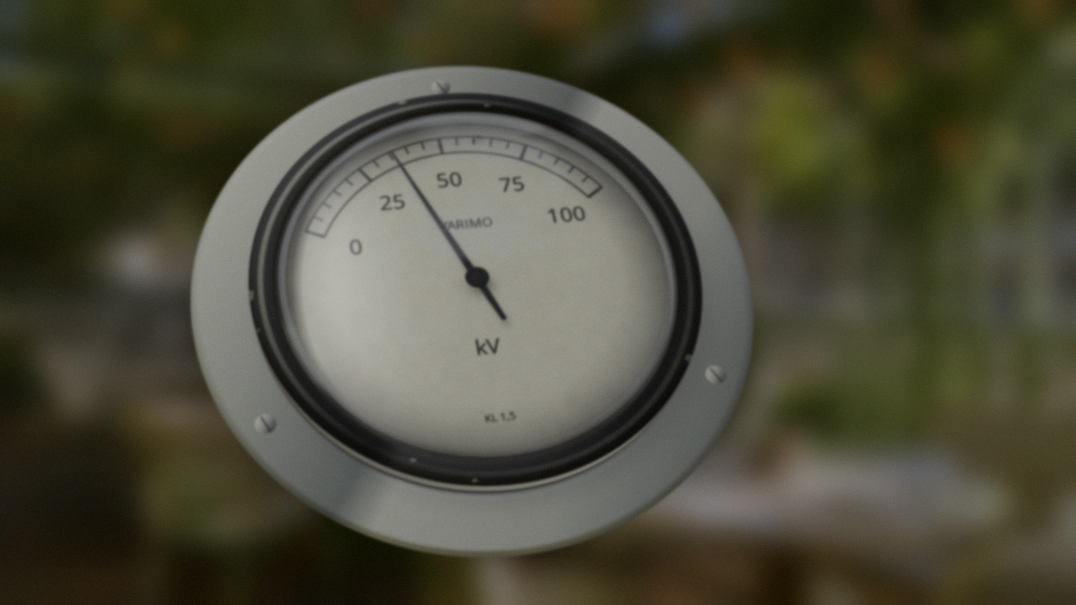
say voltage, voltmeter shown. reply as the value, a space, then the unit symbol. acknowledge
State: 35 kV
